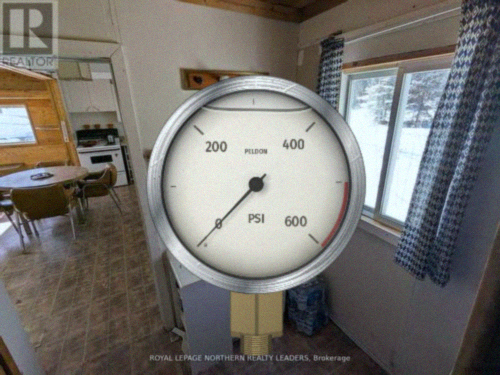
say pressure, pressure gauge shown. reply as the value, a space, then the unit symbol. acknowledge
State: 0 psi
